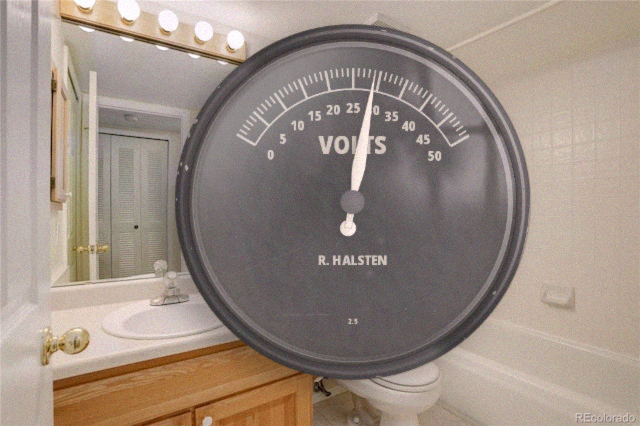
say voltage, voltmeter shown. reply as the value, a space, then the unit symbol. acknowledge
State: 29 V
